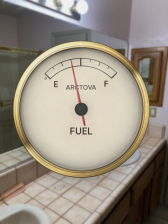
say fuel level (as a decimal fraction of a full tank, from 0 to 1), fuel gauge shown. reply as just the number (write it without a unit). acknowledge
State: 0.375
